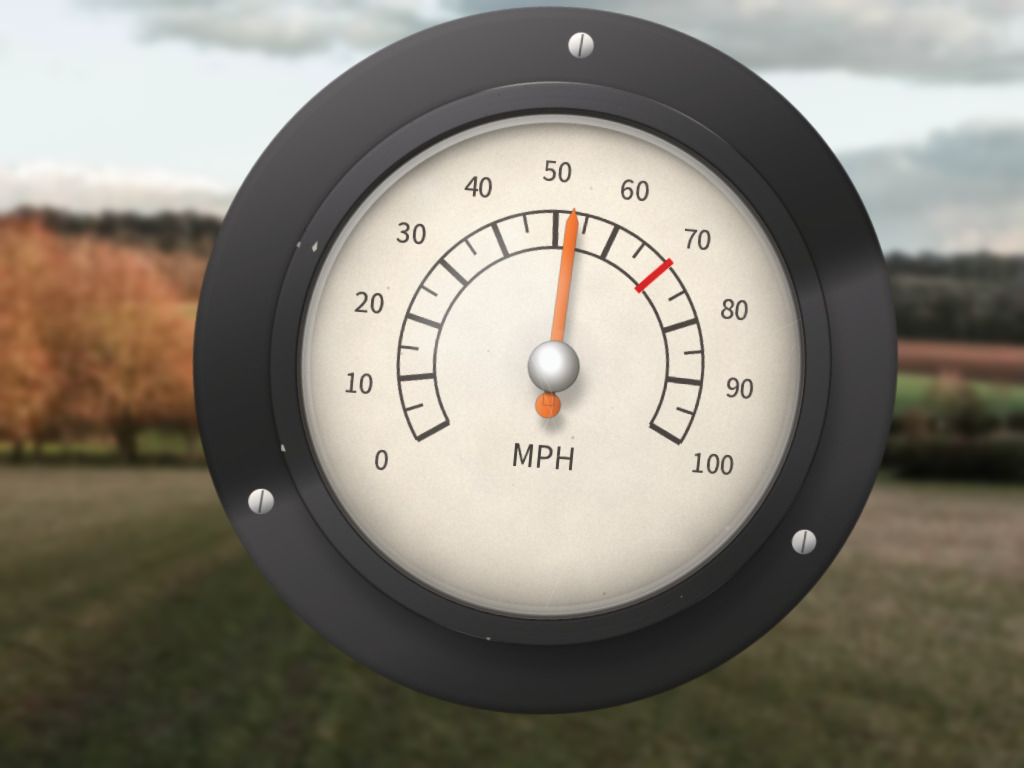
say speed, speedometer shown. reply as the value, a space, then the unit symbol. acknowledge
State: 52.5 mph
